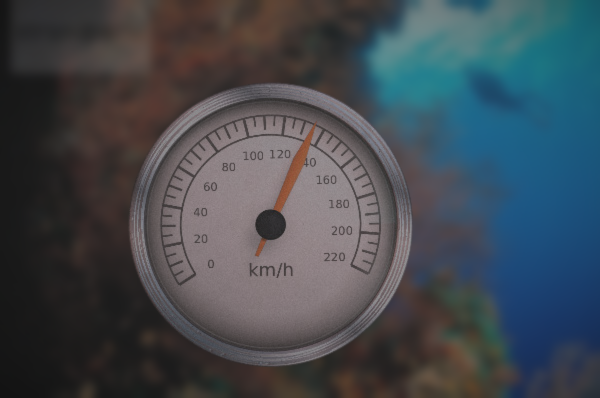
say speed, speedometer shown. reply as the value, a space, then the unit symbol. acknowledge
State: 135 km/h
